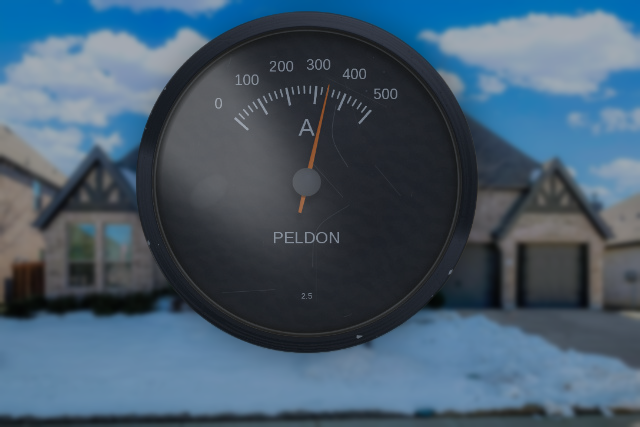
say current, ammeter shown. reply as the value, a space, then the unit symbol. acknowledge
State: 340 A
